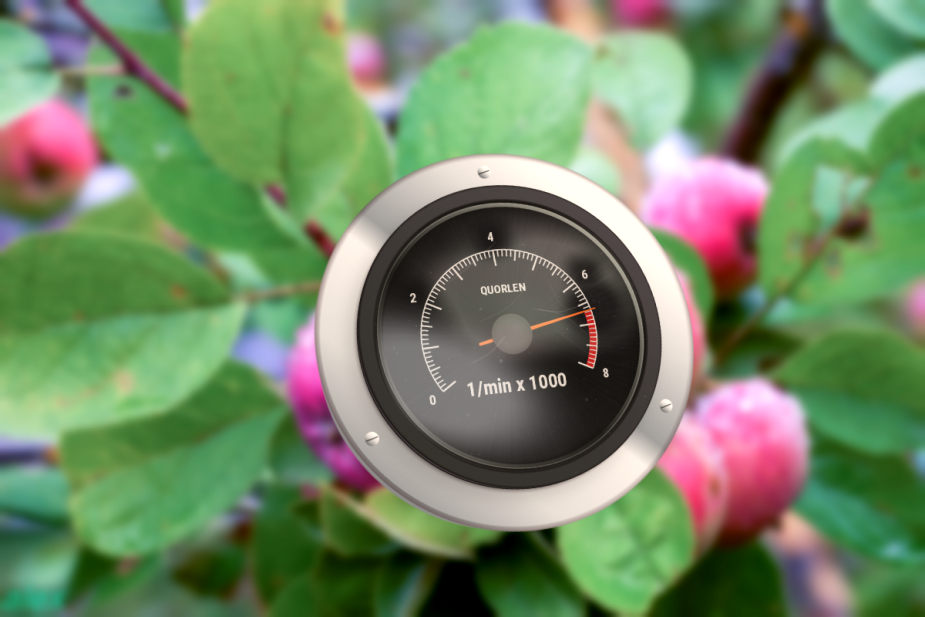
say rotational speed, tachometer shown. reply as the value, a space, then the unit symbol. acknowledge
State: 6700 rpm
